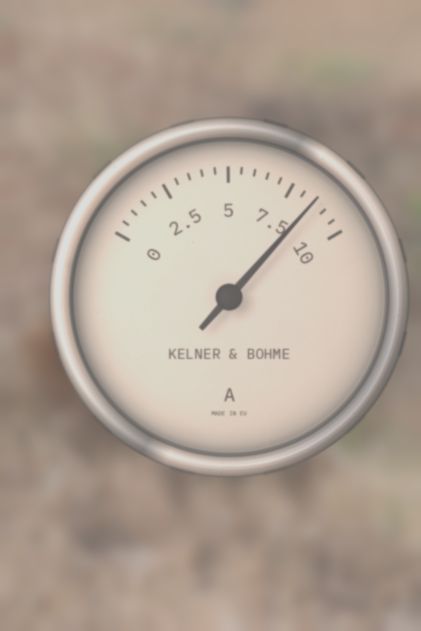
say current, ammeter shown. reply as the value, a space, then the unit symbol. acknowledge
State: 8.5 A
